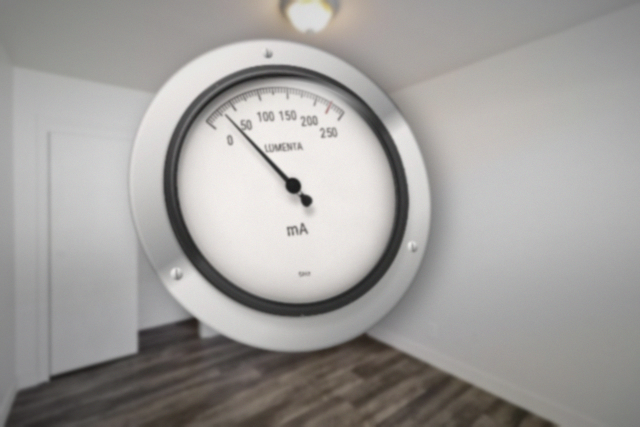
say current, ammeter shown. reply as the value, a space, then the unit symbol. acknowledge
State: 25 mA
